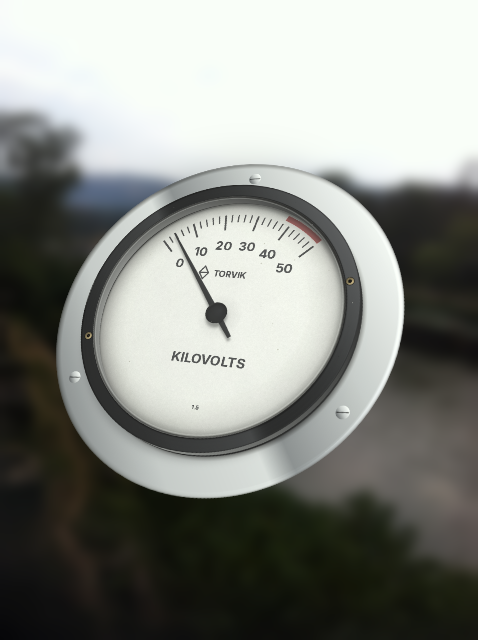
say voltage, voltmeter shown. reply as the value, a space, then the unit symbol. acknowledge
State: 4 kV
